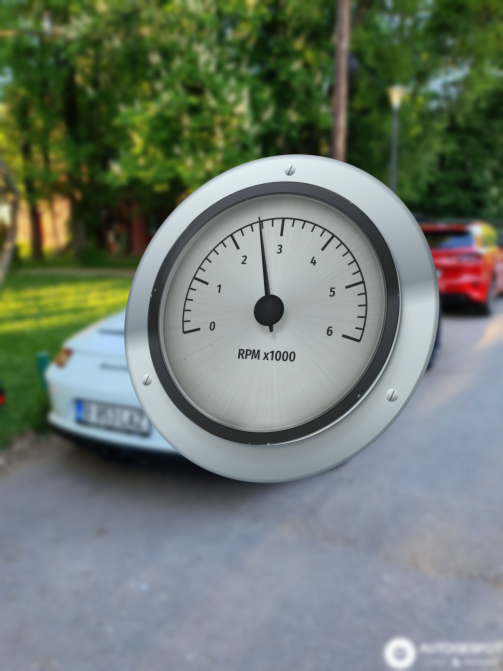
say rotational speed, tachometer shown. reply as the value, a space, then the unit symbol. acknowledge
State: 2600 rpm
